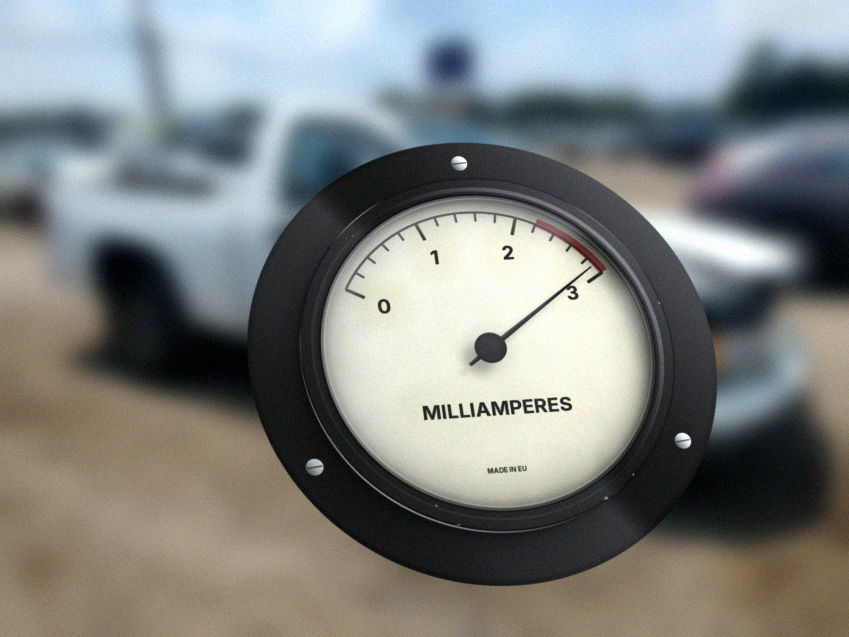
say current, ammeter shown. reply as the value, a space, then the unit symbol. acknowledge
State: 2.9 mA
